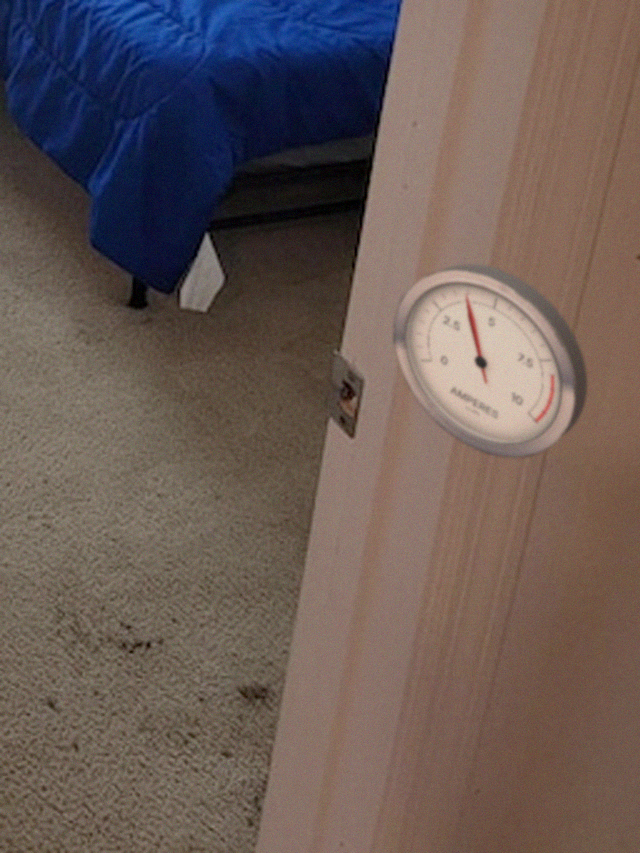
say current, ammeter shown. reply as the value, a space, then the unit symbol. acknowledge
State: 4 A
